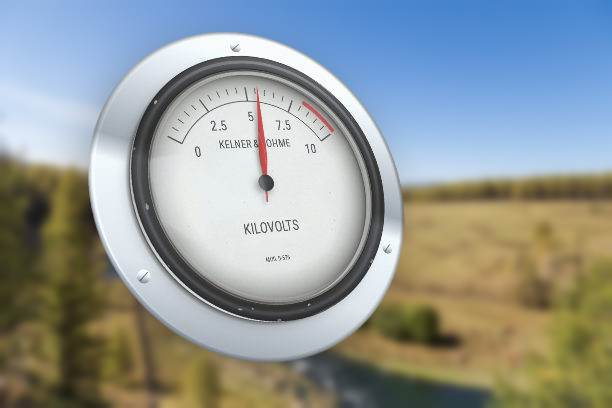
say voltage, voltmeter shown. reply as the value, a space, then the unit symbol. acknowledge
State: 5.5 kV
